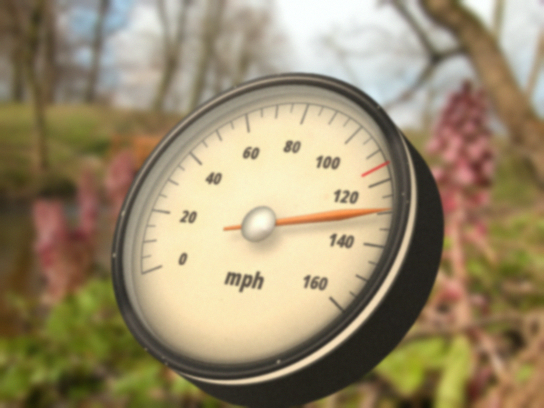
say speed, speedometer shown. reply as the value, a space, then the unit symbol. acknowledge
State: 130 mph
